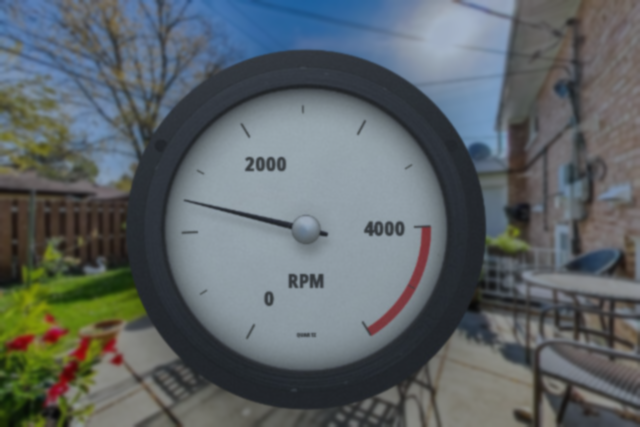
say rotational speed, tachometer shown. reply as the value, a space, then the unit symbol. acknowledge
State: 1250 rpm
